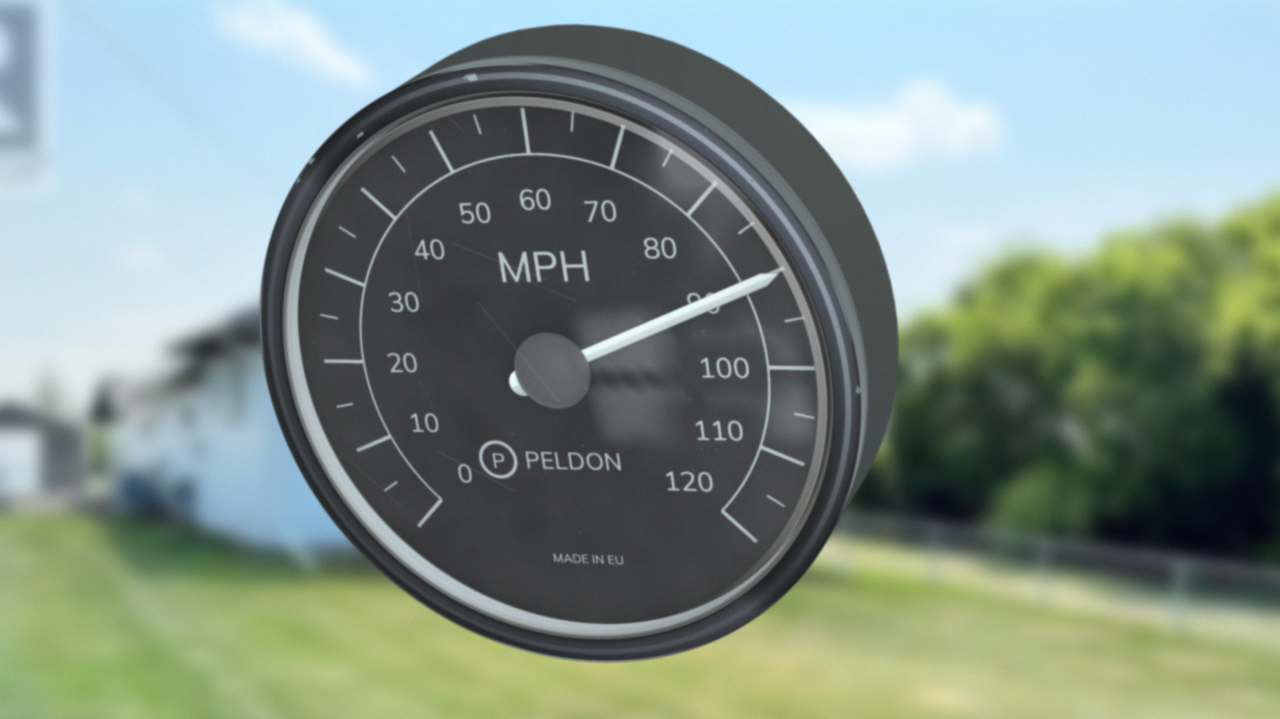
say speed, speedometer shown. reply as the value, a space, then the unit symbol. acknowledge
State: 90 mph
